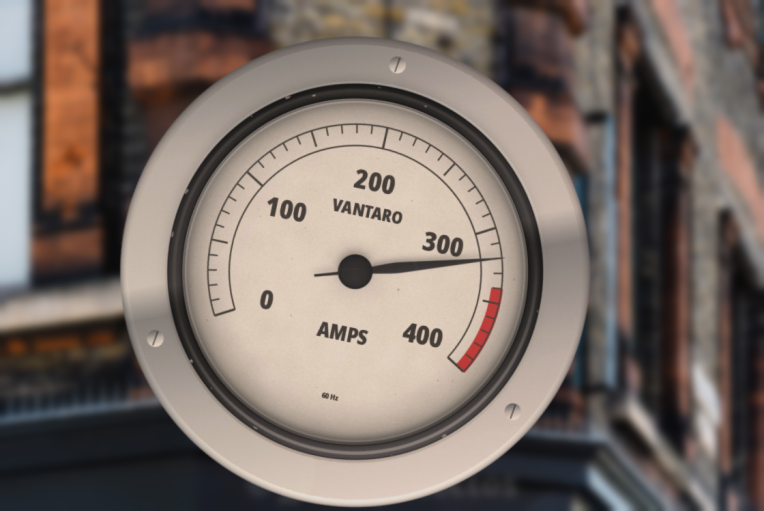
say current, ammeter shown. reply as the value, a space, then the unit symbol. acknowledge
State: 320 A
